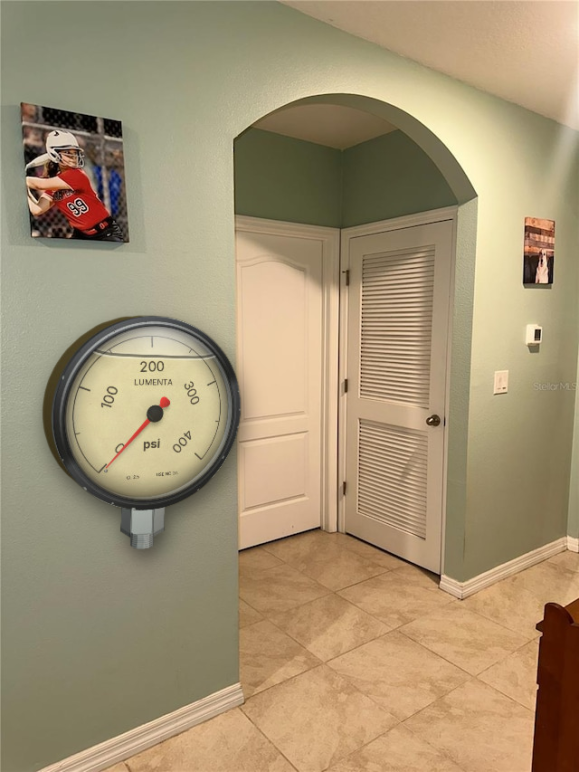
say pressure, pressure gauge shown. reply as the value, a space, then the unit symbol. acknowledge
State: 0 psi
